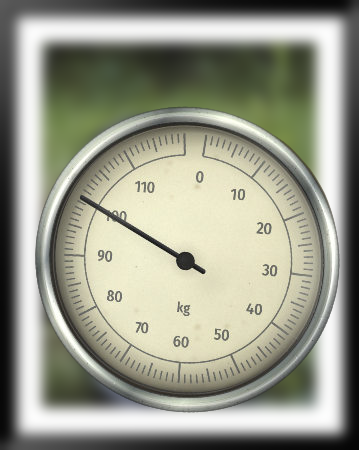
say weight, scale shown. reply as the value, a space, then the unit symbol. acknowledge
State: 100 kg
